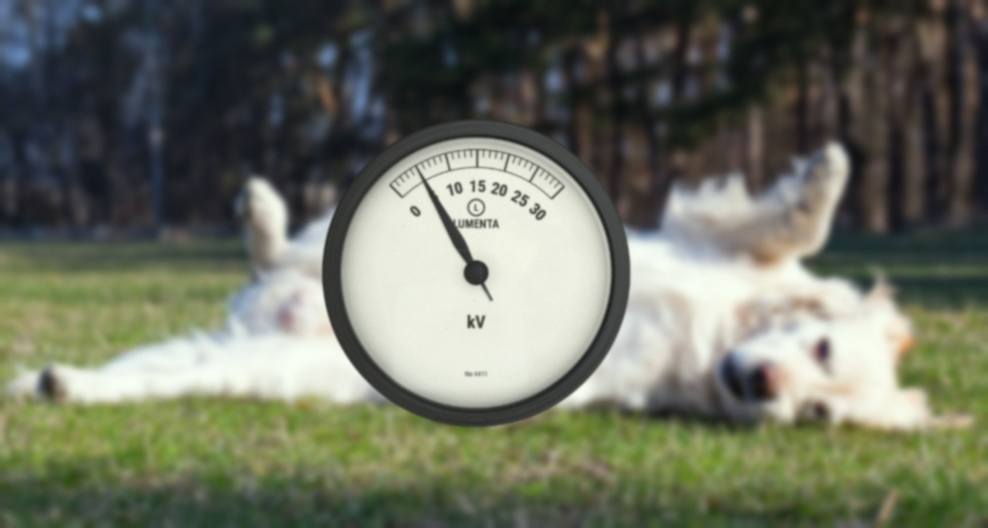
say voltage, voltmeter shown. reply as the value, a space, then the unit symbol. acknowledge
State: 5 kV
